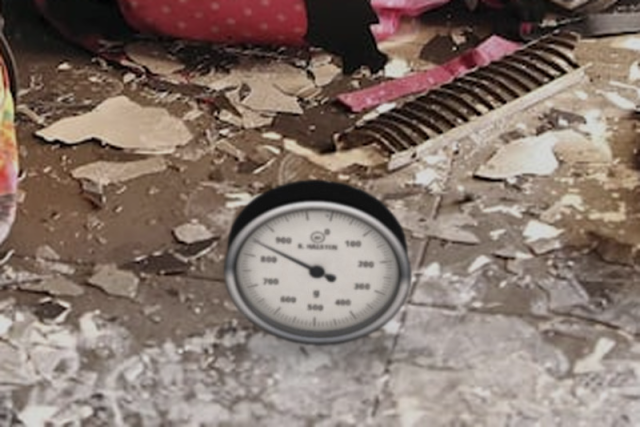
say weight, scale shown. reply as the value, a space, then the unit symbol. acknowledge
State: 850 g
